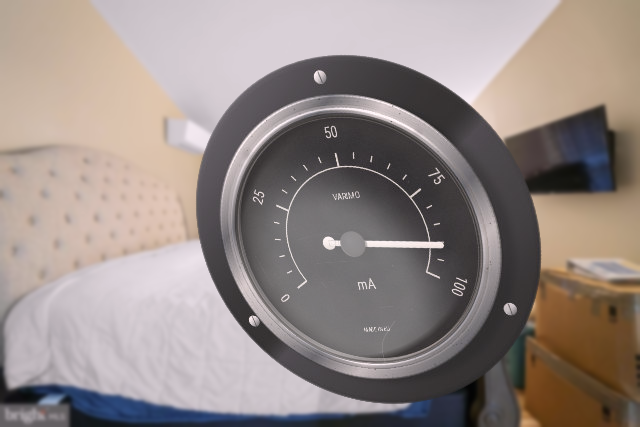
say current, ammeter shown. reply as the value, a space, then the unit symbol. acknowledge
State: 90 mA
